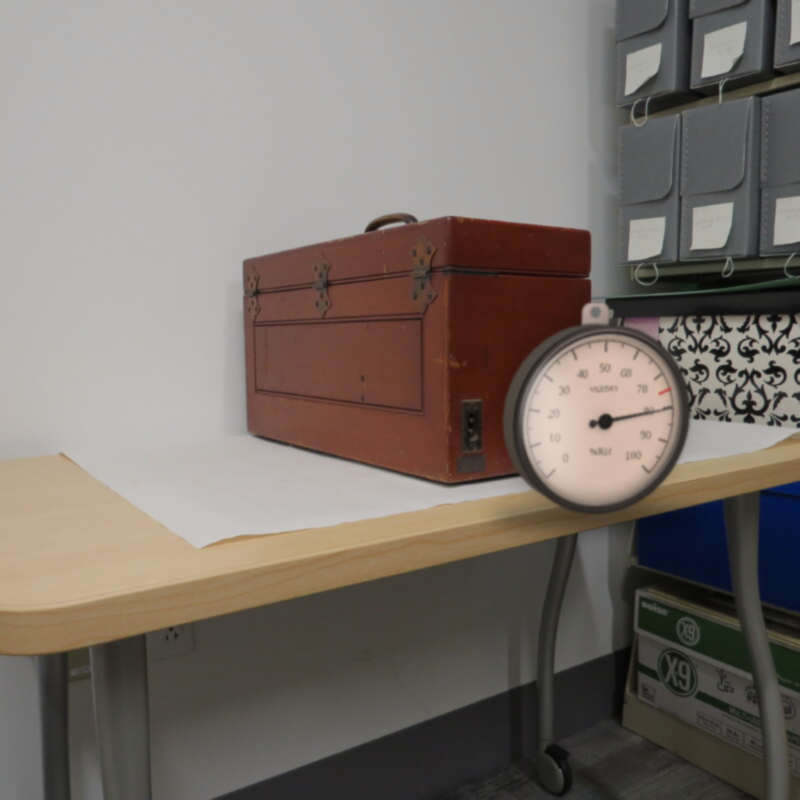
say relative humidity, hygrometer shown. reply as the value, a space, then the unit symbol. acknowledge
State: 80 %
